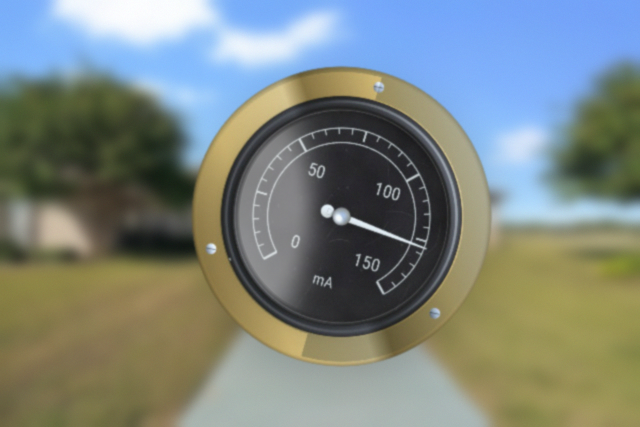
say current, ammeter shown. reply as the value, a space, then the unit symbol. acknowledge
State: 127.5 mA
